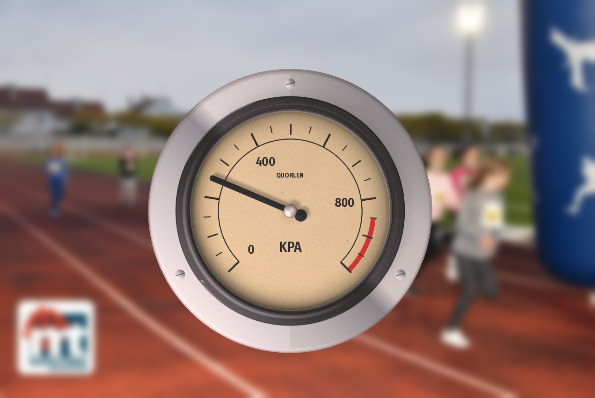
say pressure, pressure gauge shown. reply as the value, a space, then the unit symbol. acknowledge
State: 250 kPa
